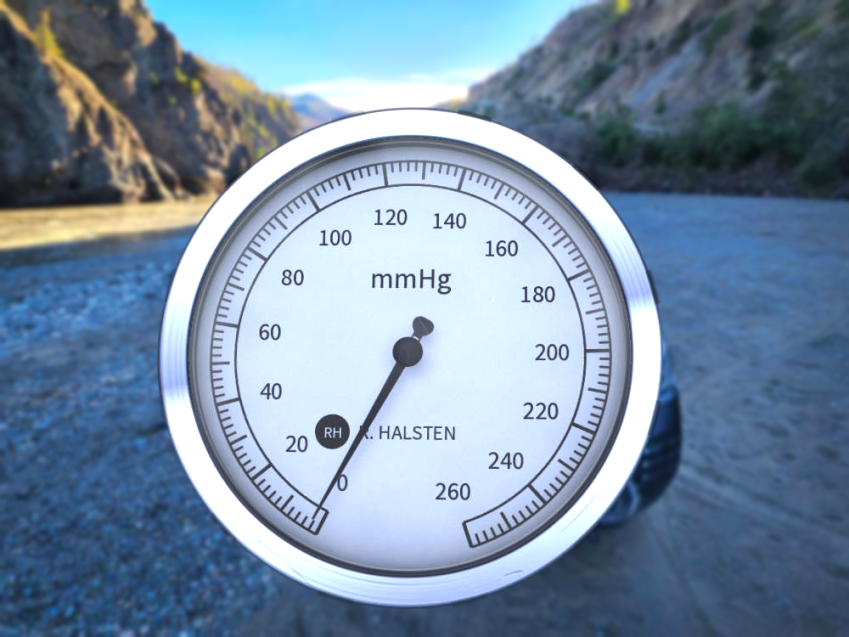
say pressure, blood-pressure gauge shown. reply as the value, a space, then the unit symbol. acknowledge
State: 2 mmHg
